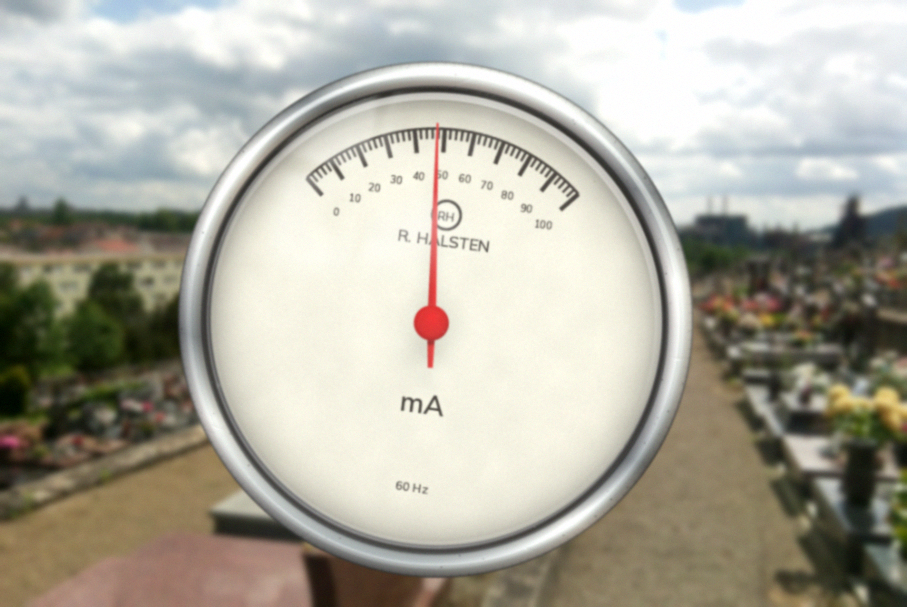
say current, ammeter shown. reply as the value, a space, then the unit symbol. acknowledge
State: 48 mA
